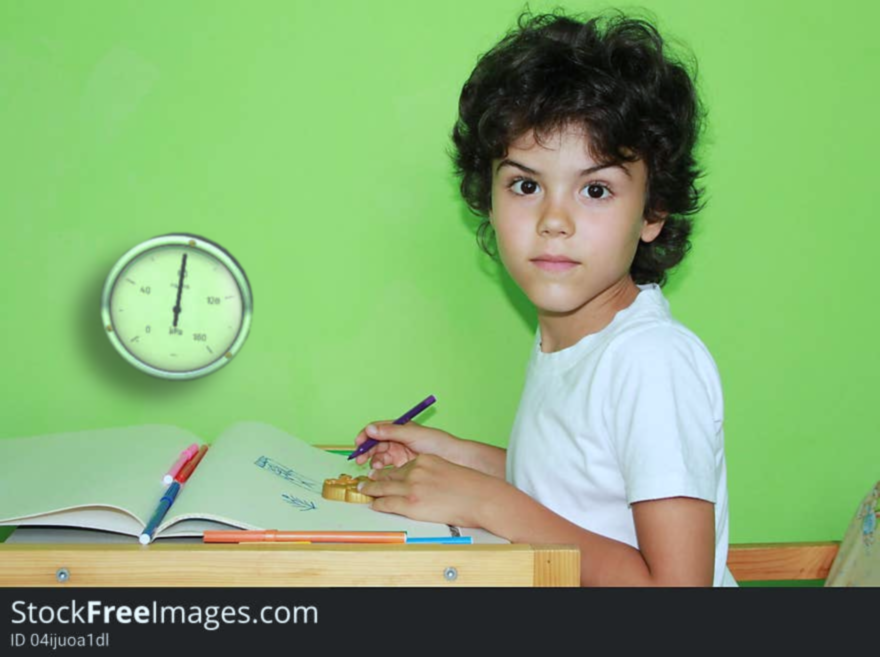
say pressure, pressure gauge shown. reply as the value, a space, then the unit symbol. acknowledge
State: 80 kPa
